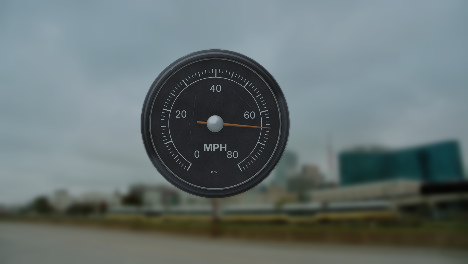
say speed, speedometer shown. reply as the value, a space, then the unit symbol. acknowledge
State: 65 mph
